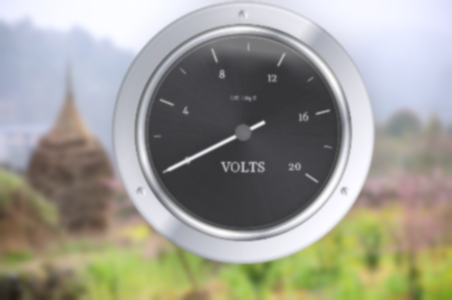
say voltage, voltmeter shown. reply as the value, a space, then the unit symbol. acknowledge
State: 0 V
